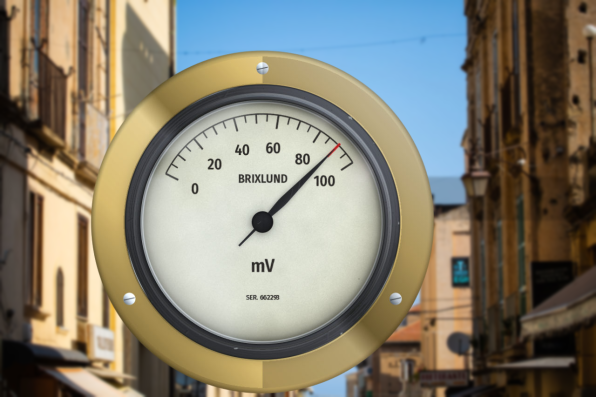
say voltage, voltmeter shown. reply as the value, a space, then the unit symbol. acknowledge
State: 90 mV
